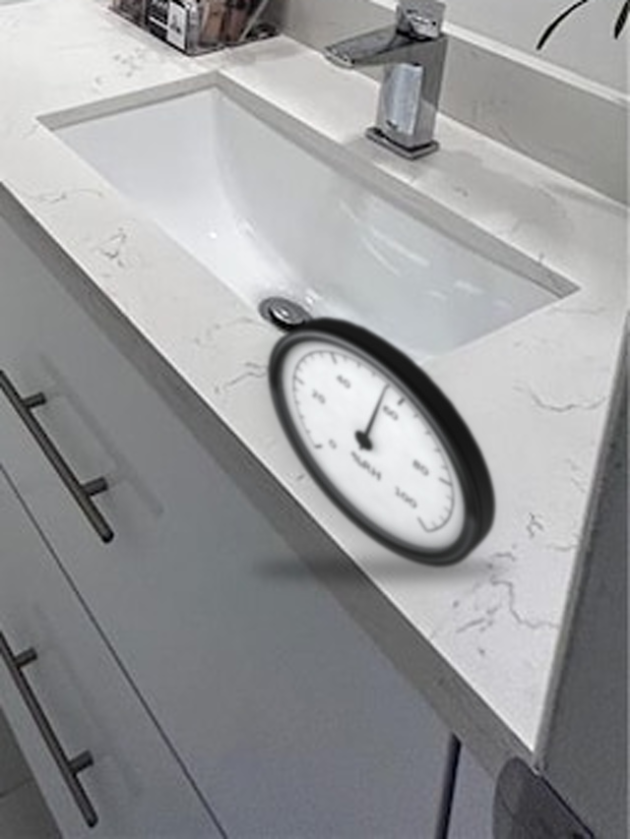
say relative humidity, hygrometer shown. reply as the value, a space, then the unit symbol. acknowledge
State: 56 %
